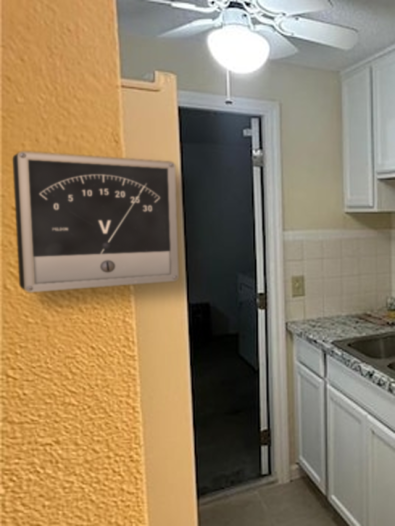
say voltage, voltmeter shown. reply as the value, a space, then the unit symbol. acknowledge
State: 25 V
